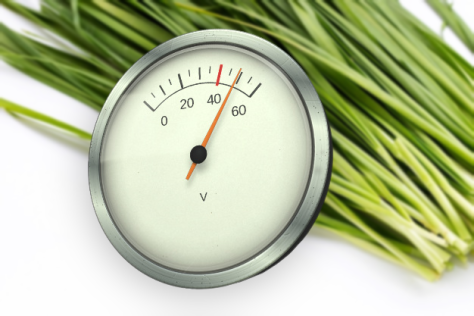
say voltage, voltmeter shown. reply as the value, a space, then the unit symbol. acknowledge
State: 50 V
